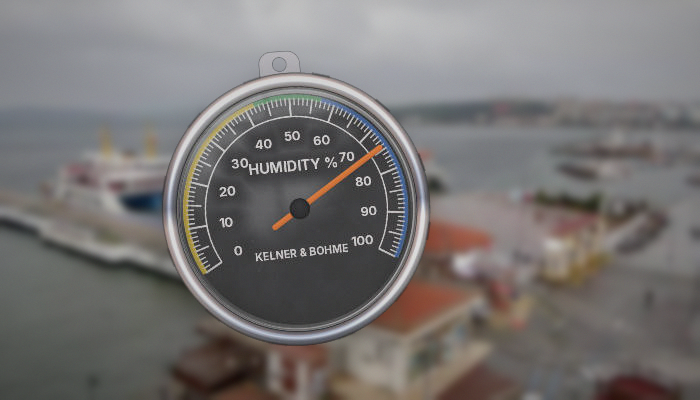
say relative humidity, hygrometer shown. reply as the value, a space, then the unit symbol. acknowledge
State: 74 %
